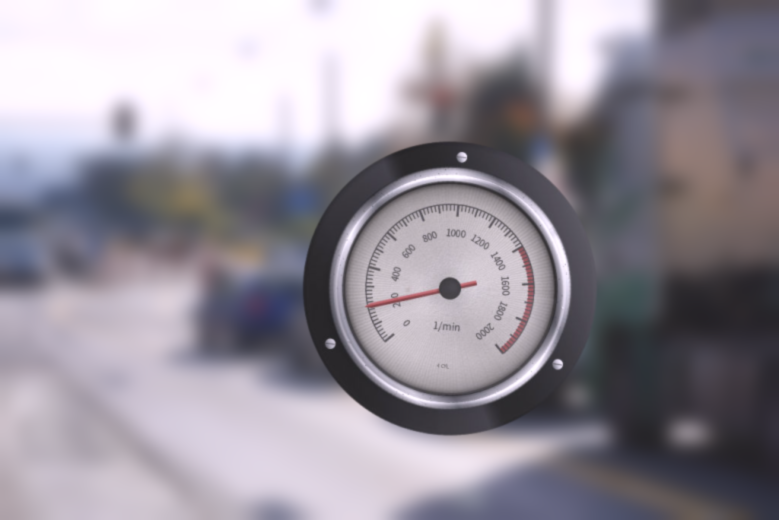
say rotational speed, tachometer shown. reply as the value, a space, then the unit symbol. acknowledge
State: 200 rpm
